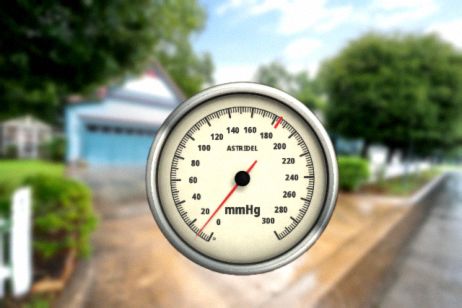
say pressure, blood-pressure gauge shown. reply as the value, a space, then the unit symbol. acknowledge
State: 10 mmHg
